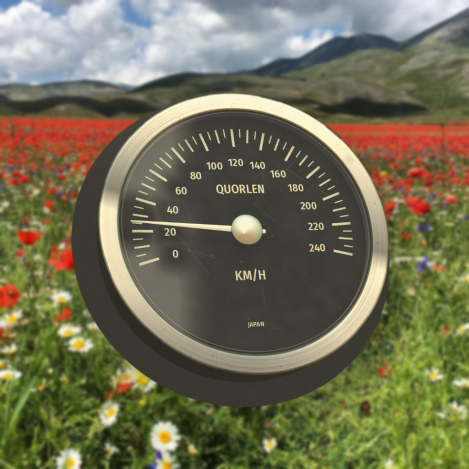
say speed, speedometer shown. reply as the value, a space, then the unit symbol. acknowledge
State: 25 km/h
